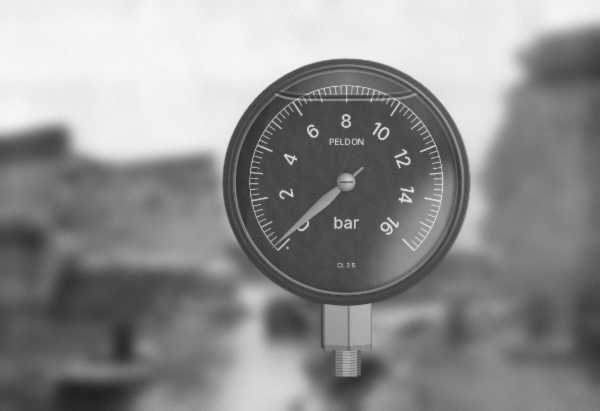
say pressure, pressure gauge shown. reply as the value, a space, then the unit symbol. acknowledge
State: 0.2 bar
